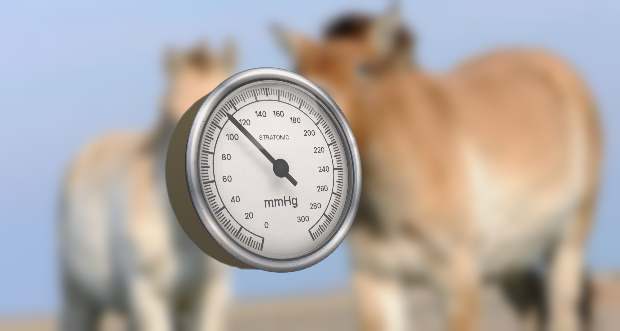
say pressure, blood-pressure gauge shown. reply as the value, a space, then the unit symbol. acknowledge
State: 110 mmHg
